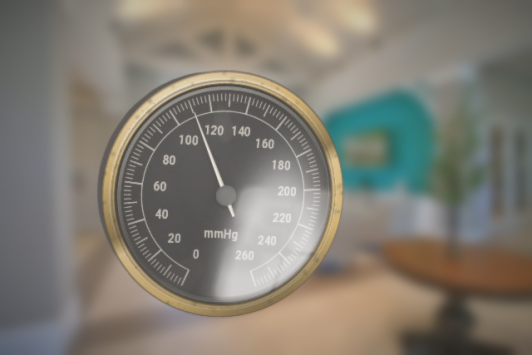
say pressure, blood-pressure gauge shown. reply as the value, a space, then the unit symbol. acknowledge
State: 110 mmHg
